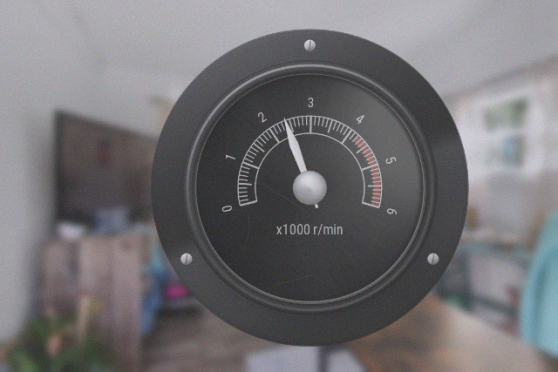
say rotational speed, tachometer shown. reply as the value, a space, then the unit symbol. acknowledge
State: 2400 rpm
